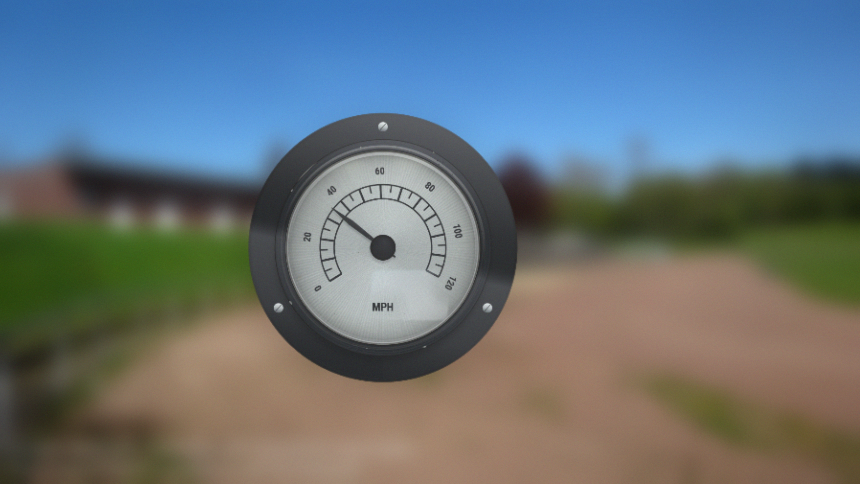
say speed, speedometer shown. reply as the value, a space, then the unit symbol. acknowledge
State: 35 mph
